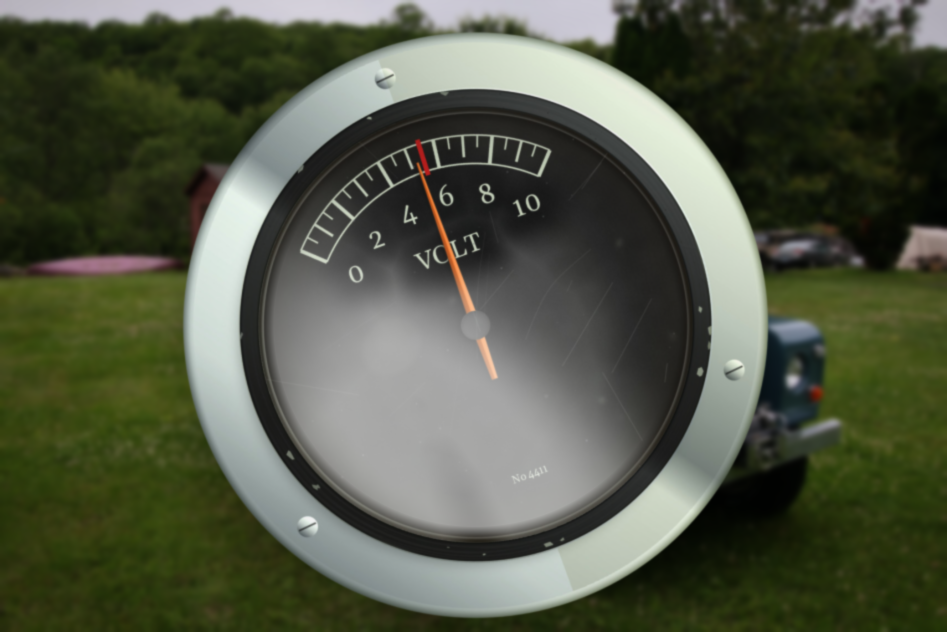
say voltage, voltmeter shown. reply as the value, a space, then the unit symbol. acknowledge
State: 5.25 V
